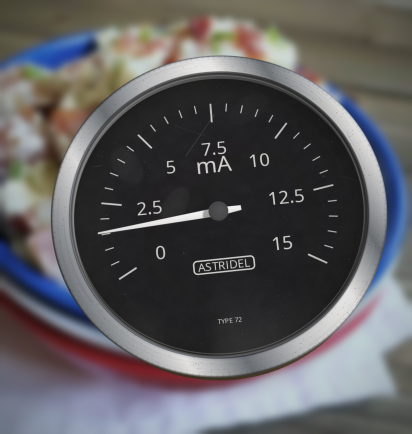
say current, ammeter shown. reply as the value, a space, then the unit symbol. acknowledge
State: 1.5 mA
